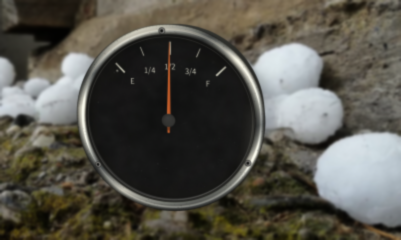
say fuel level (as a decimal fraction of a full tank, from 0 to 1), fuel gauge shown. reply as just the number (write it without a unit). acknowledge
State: 0.5
